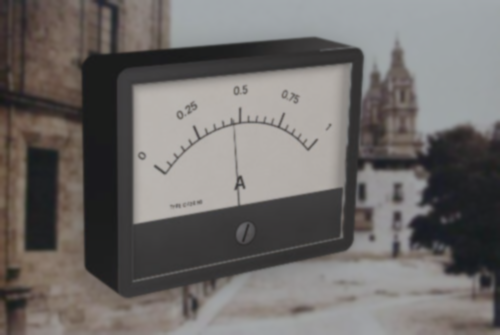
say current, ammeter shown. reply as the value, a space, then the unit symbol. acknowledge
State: 0.45 A
